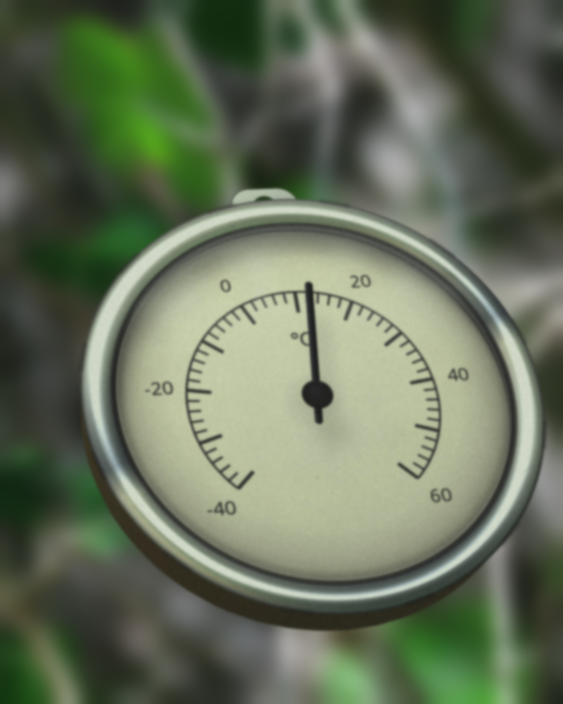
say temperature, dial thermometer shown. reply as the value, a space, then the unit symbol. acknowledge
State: 12 °C
